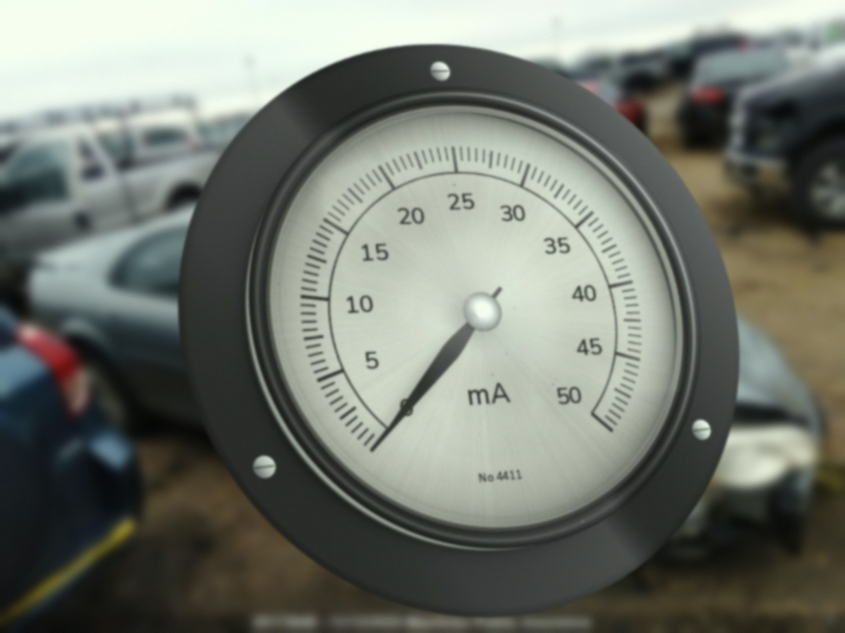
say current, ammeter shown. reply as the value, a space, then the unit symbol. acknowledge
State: 0 mA
